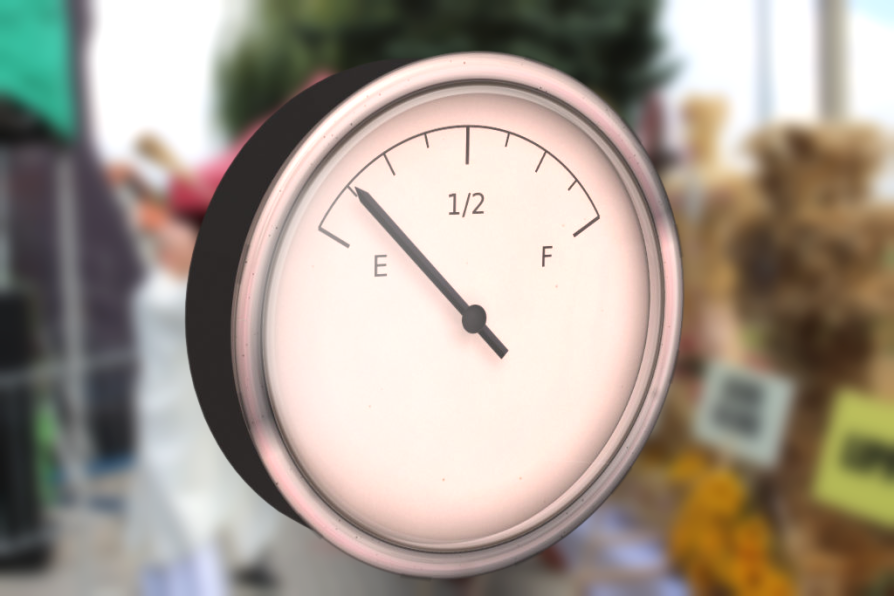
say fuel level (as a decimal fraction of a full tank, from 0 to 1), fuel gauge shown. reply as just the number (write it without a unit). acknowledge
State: 0.125
